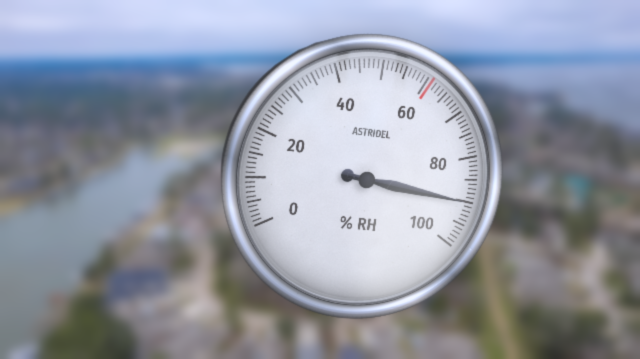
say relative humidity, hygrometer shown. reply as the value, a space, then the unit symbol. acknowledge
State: 90 %
